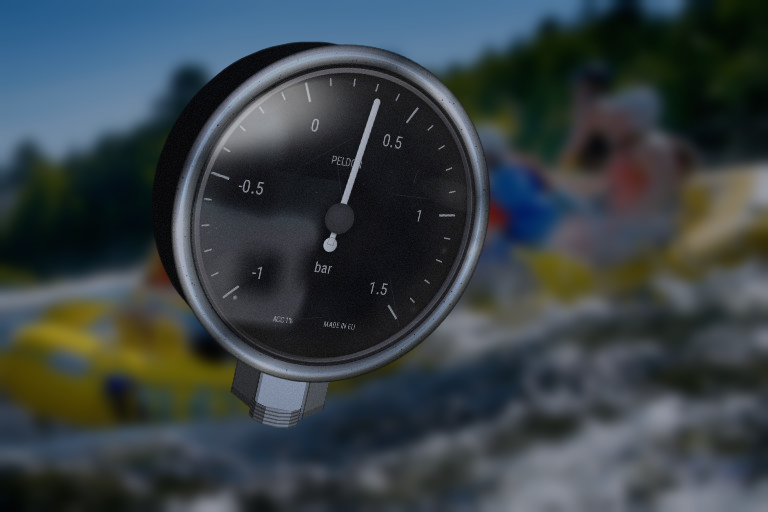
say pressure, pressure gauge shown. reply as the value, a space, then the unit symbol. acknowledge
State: 0.3 bar
